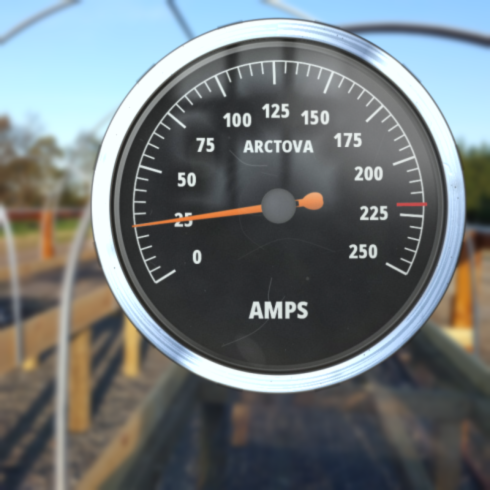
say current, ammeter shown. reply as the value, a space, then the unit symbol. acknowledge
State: 25 A
